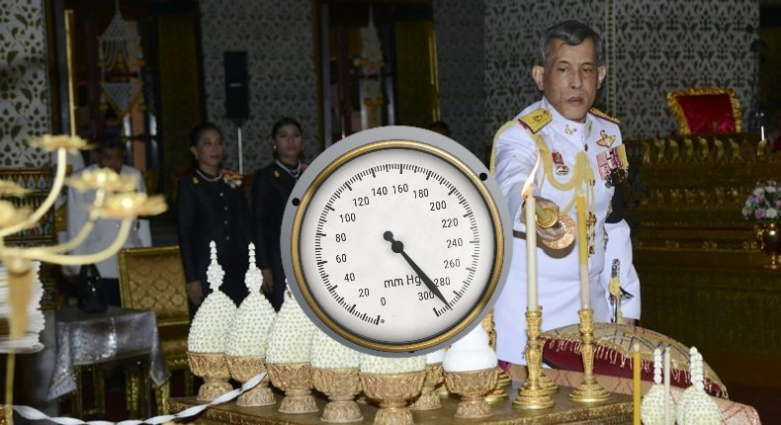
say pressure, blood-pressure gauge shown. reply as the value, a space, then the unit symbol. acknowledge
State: 290 mmHg
